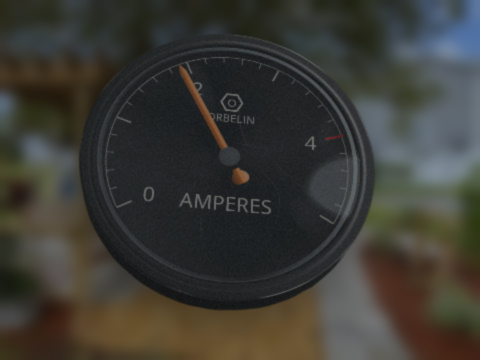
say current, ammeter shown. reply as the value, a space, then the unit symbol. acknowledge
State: 1.9 A
